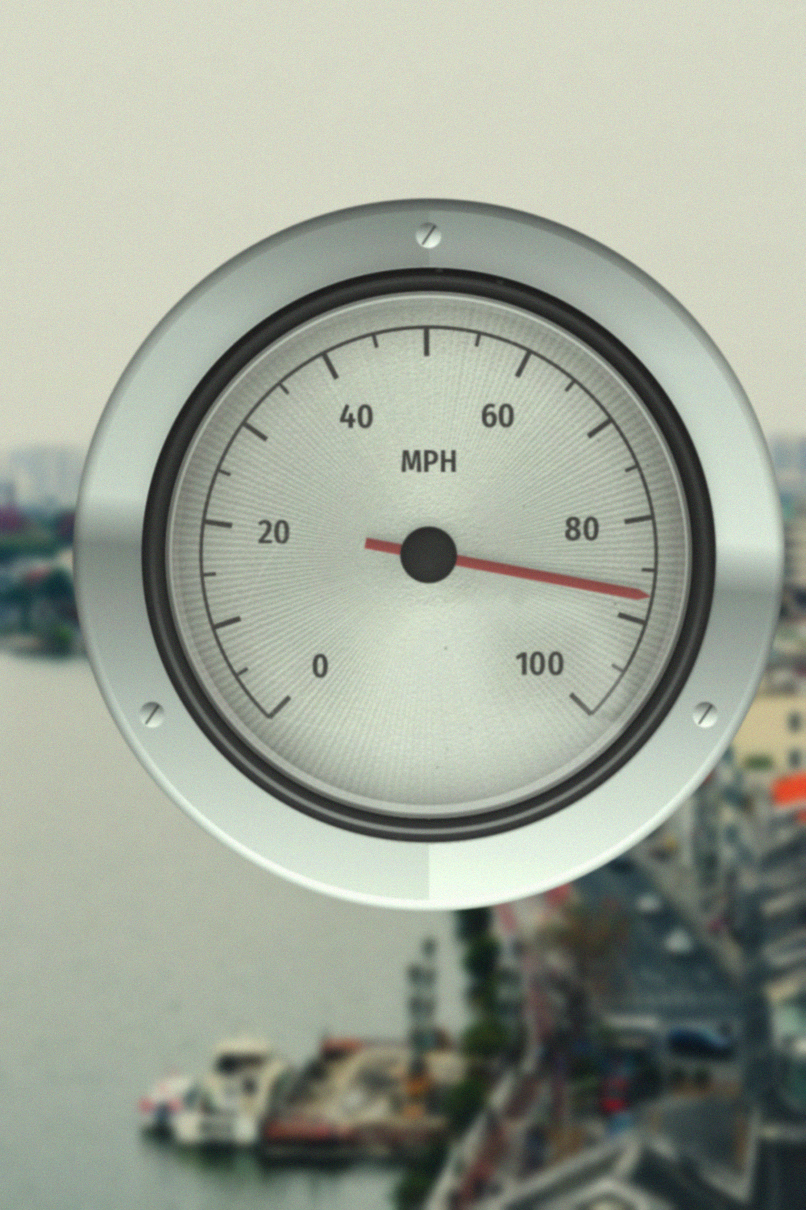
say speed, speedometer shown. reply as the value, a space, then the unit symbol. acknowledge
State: 87.5 mph
